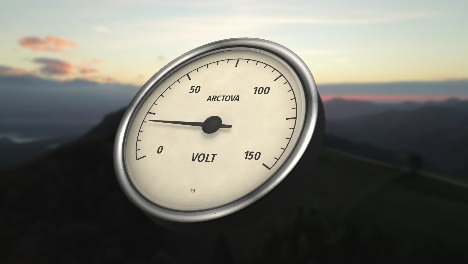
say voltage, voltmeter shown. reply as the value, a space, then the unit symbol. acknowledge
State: 20 V
